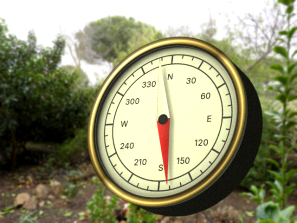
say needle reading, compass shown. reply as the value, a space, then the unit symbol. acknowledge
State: 170 °
